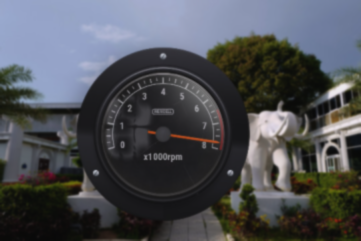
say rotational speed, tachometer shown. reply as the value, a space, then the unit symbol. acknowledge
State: 7750 rpm
